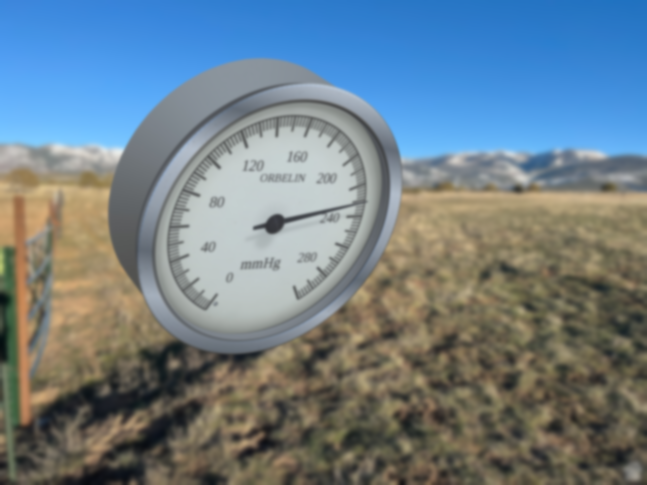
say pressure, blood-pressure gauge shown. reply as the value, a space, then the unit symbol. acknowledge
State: 230 mmHg
